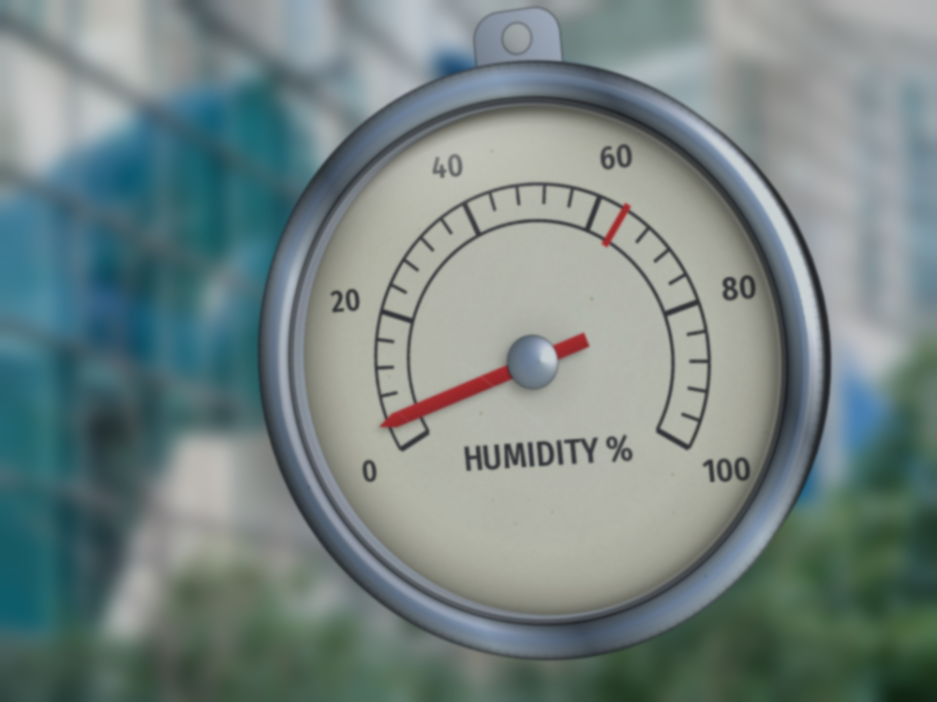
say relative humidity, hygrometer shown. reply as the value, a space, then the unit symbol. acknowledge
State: 4 %
